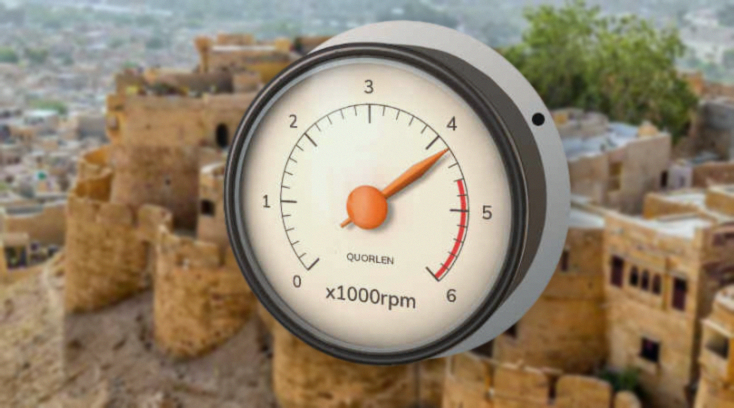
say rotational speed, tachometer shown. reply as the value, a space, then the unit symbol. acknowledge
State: 4200 rpm
